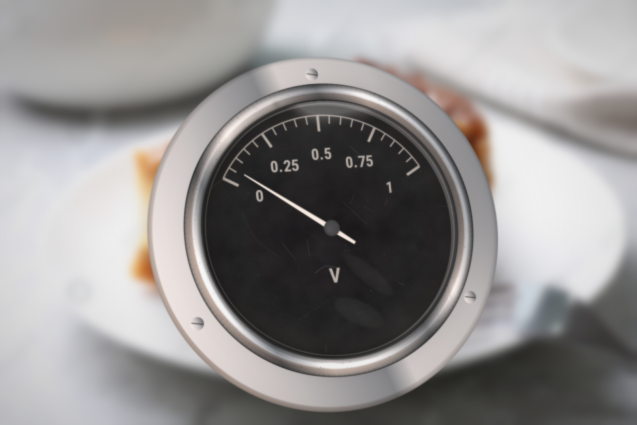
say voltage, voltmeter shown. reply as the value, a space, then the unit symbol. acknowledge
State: 0.05 V
